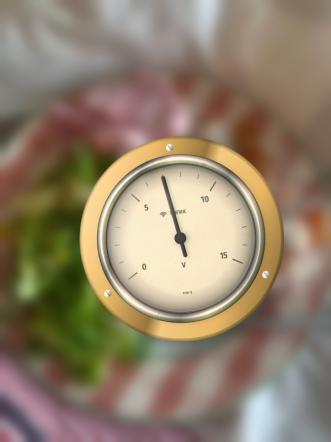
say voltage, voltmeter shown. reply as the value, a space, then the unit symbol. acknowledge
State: 7 V
